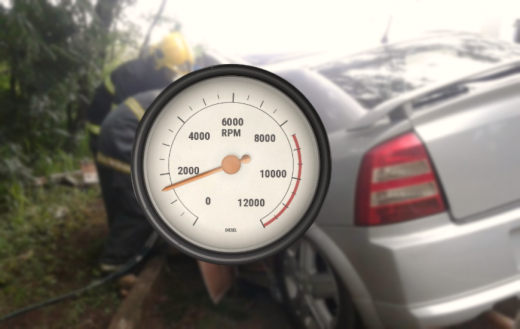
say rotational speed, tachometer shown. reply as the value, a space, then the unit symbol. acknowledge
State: 1500 rpm
